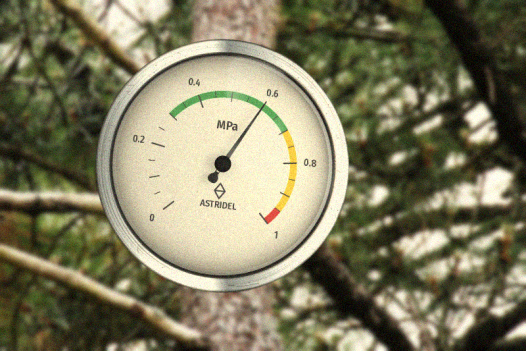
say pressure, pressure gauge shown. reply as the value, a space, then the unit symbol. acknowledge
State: 0.6 MPa
